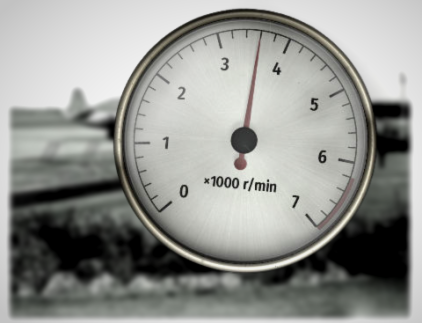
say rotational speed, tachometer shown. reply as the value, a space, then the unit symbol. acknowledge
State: 3600 rpm
